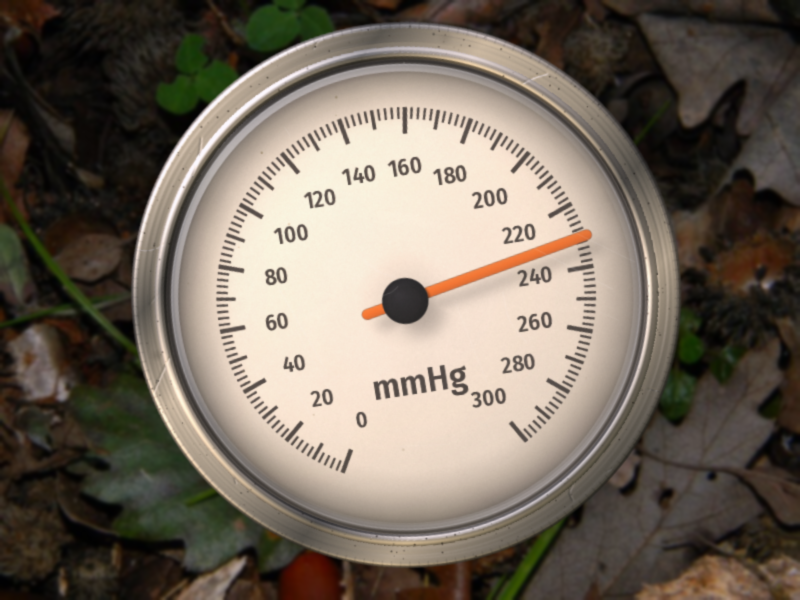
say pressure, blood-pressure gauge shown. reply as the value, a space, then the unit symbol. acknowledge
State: 230 mmHg
